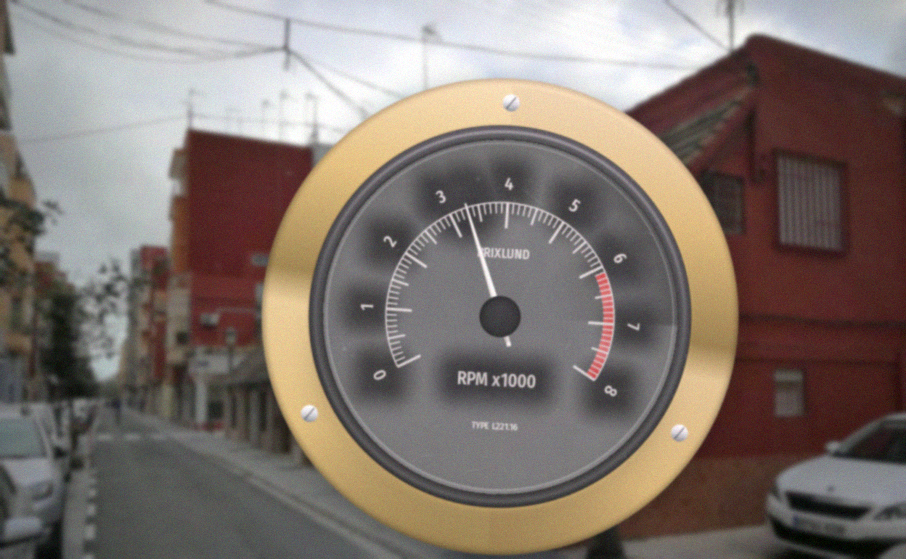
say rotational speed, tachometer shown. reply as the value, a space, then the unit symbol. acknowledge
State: 3300 rpm
